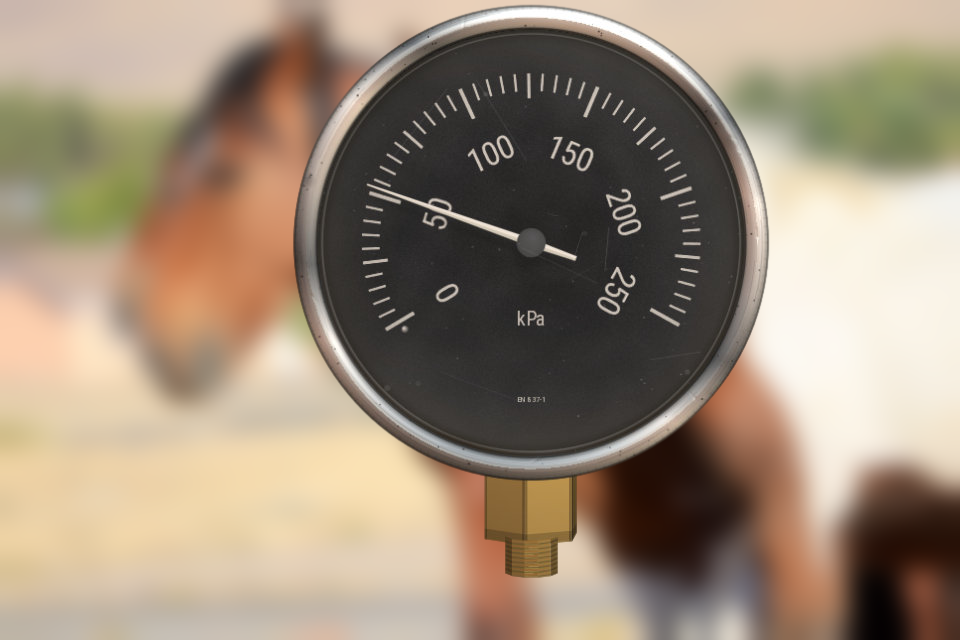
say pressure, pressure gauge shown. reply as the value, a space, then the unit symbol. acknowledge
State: 52.5 kPa
